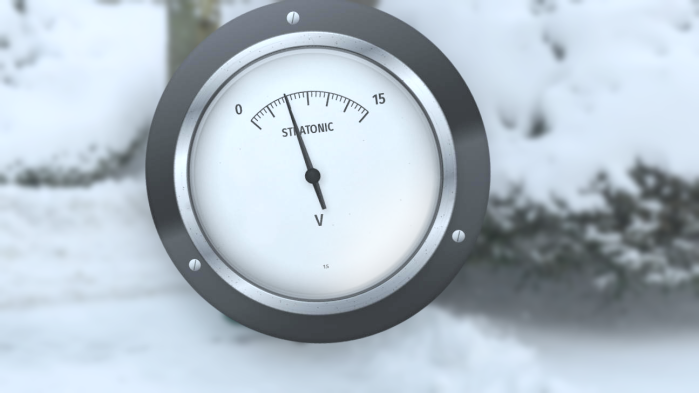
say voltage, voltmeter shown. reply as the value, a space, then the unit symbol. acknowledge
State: 5 V
